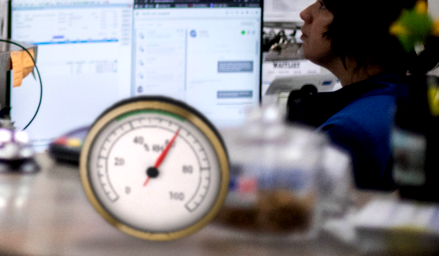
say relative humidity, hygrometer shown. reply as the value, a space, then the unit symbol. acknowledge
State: 60 %
